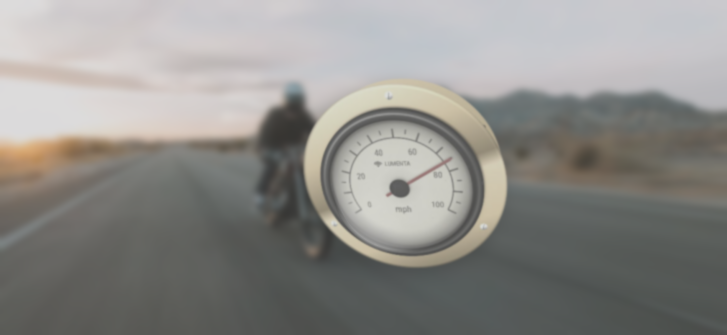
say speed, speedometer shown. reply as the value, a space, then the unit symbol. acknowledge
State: 75 mph
